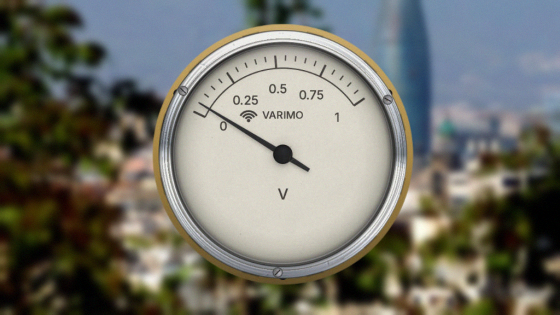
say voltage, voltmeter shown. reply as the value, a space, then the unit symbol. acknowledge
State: 0.05 V
